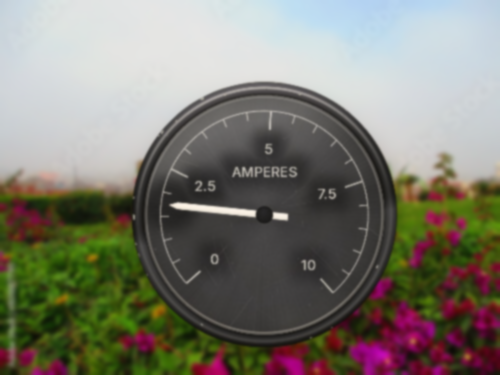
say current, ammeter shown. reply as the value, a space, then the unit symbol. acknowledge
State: 1.75 A
